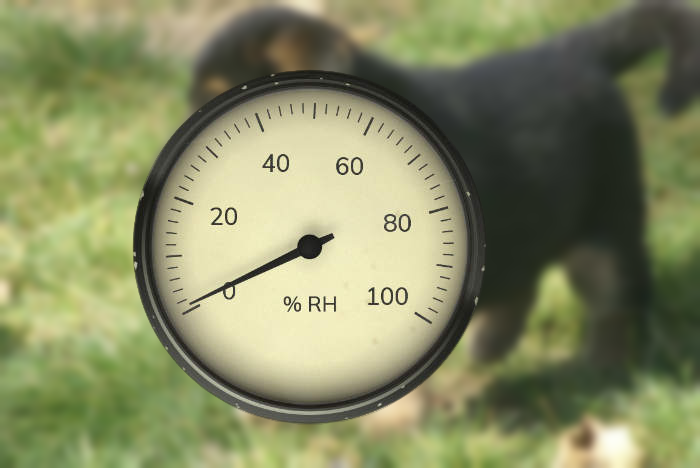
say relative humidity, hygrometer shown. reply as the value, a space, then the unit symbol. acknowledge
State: 1 %
